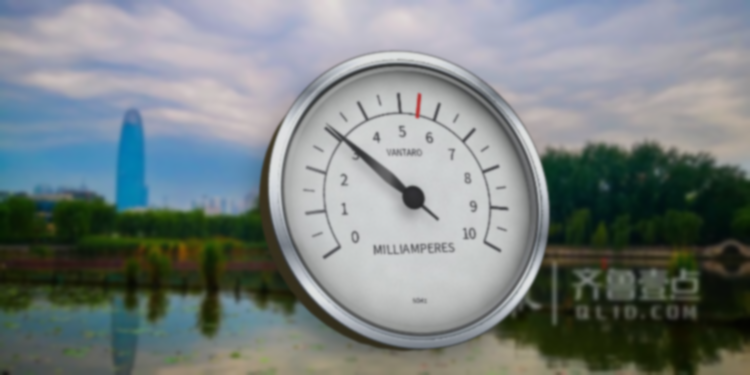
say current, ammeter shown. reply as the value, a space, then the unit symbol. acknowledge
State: 3 mA
